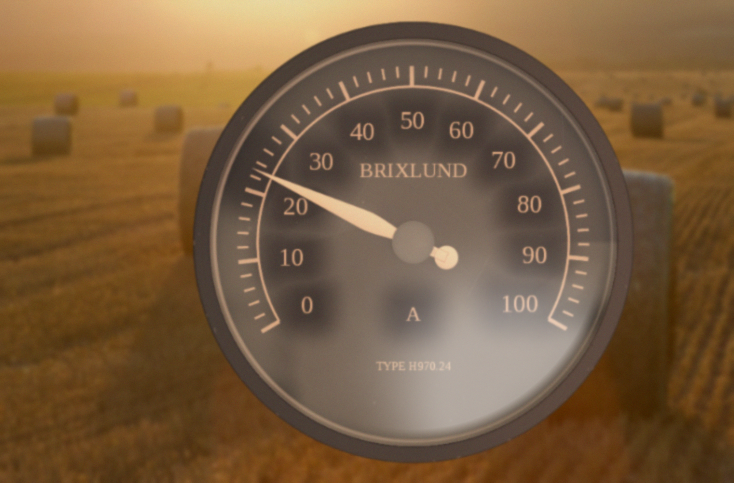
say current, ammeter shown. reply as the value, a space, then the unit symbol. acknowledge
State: 23 A
